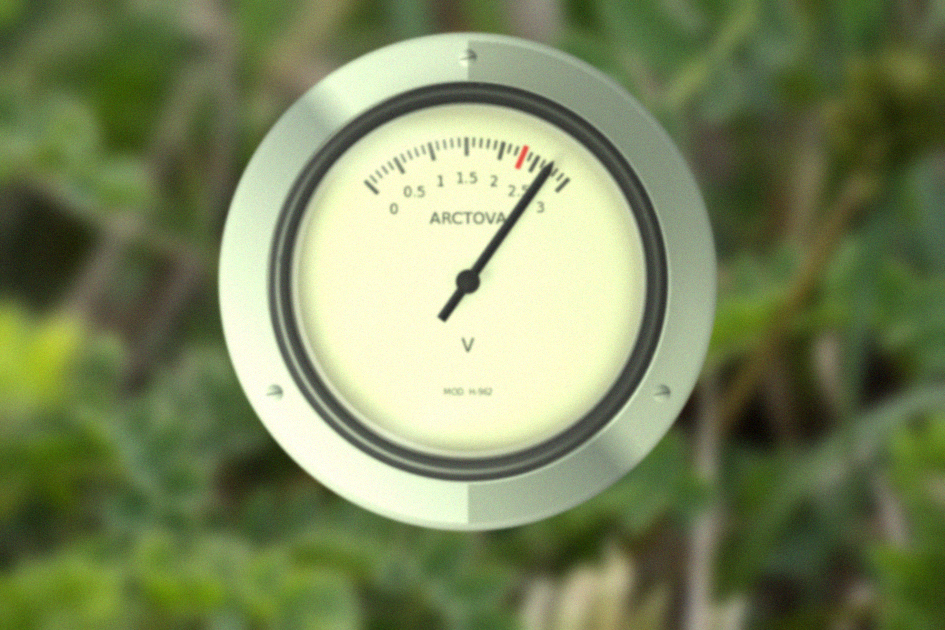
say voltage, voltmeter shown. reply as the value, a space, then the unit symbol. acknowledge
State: 2.7 V
